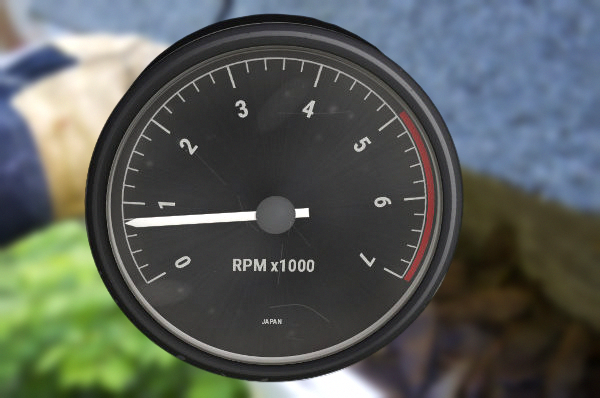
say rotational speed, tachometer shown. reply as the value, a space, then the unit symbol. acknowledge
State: 800 rpm
